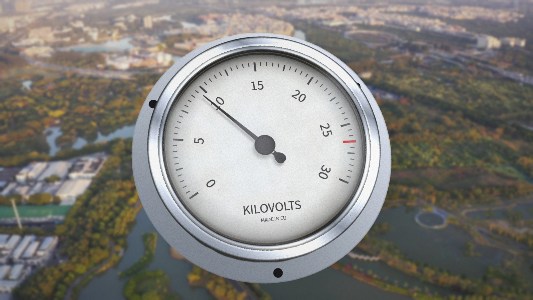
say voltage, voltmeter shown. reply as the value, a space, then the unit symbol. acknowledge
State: 9.5 kV
